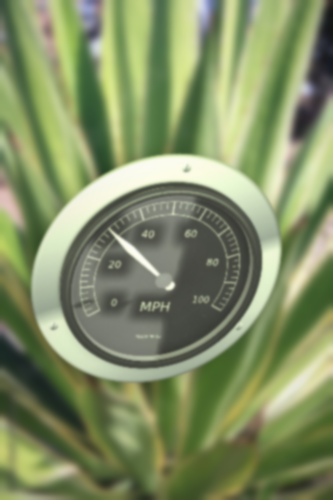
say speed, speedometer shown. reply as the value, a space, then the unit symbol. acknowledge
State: 30 mph
